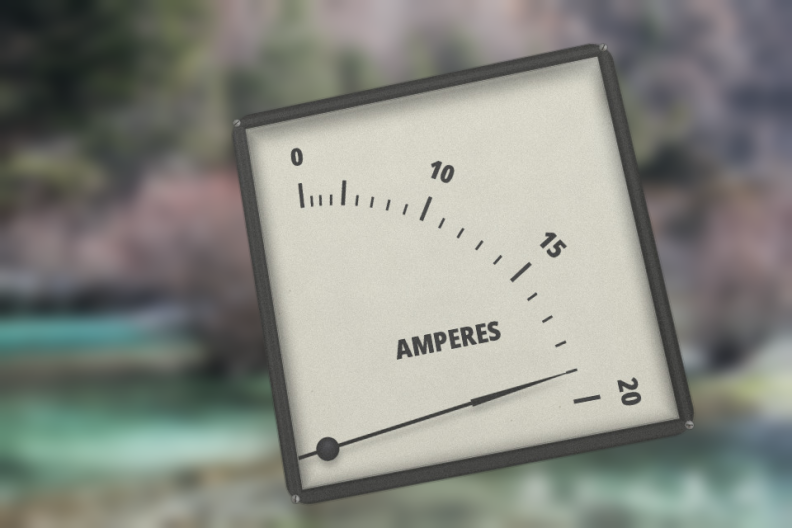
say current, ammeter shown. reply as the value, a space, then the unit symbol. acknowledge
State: 19 A
